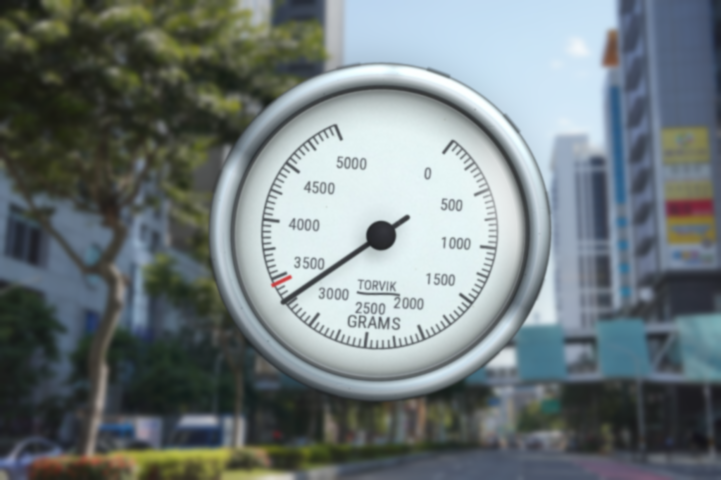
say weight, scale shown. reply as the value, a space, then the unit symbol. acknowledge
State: 3300 g
